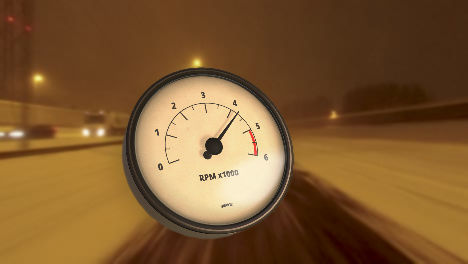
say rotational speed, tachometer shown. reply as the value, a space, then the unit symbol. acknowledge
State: 4250 rpm
